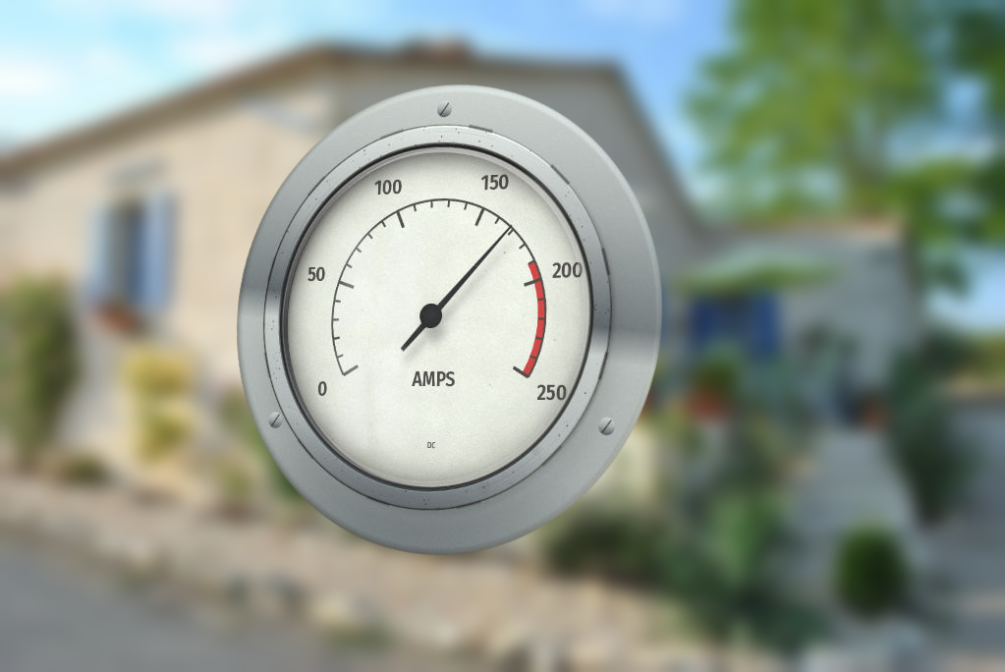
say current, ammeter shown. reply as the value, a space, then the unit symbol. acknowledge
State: 170 A
